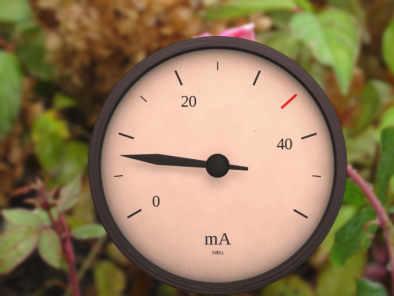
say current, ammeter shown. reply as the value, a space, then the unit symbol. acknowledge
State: 7.5 mA
